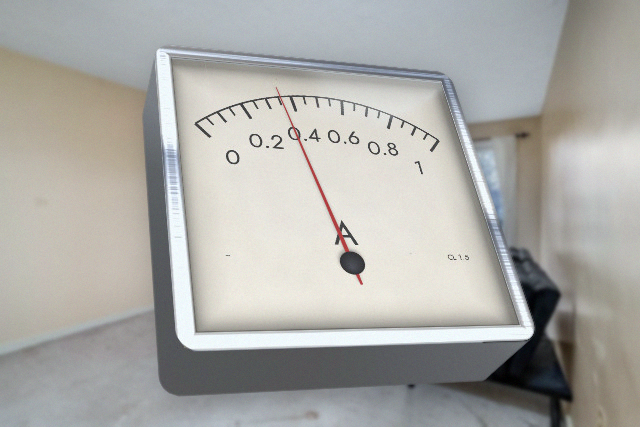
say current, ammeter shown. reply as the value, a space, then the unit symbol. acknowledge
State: 0.35 A
